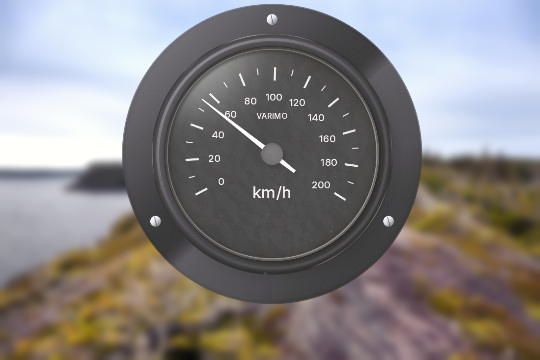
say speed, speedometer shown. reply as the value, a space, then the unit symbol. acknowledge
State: 55 km/h
